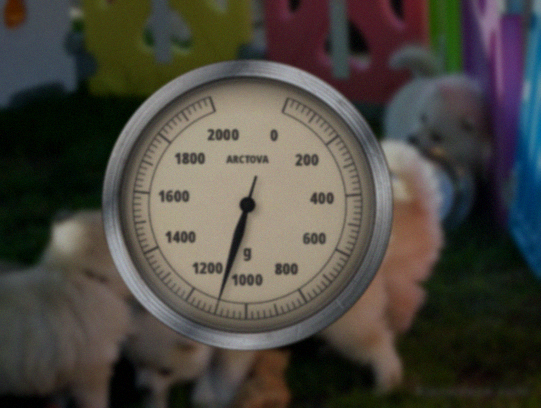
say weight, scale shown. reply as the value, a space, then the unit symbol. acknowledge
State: 1100 g
